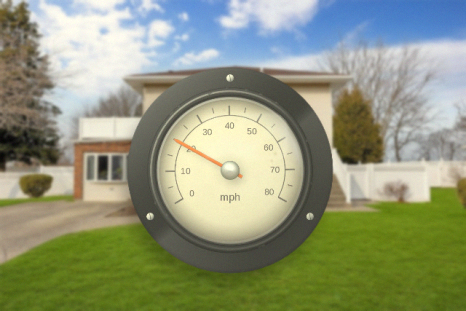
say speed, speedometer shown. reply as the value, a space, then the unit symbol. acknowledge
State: 20 mph
